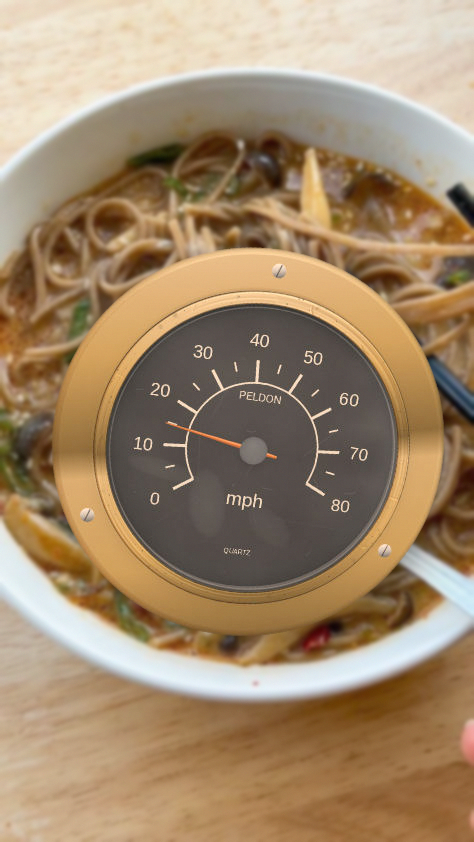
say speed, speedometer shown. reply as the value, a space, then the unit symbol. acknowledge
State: 15 mph
